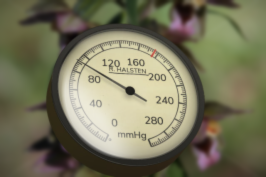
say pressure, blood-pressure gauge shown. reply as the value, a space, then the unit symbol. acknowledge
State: 90 mmHg
